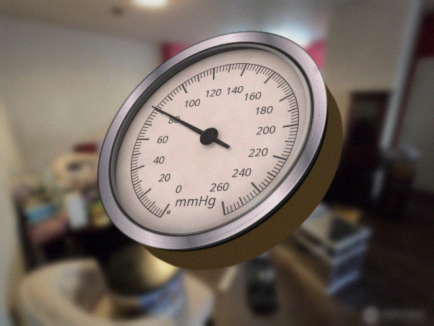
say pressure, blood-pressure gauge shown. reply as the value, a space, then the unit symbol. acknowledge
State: 80 mmHg
